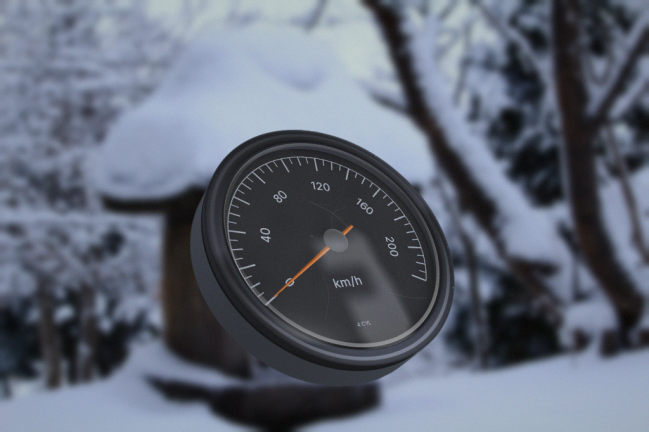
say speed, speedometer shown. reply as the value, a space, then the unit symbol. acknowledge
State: 0 km/h
